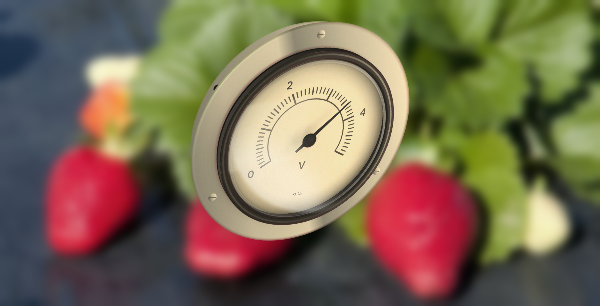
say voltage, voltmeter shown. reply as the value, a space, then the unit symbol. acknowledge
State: 3.5 V
